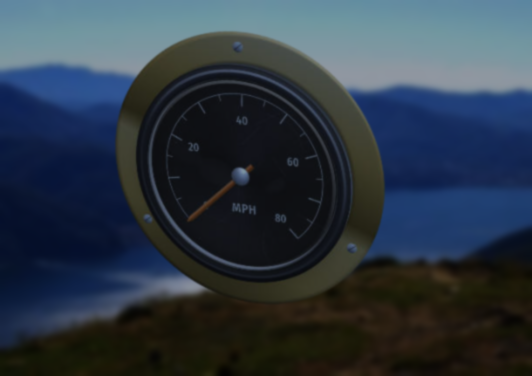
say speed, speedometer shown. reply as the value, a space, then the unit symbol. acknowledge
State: 0 mph
